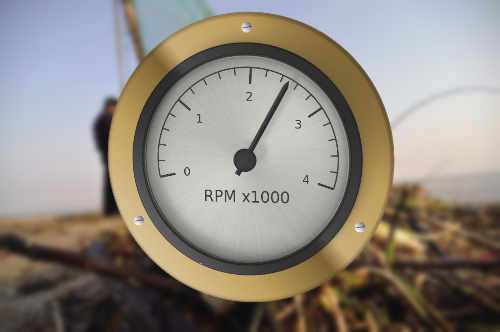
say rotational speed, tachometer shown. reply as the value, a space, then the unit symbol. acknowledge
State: 2500 rpm
